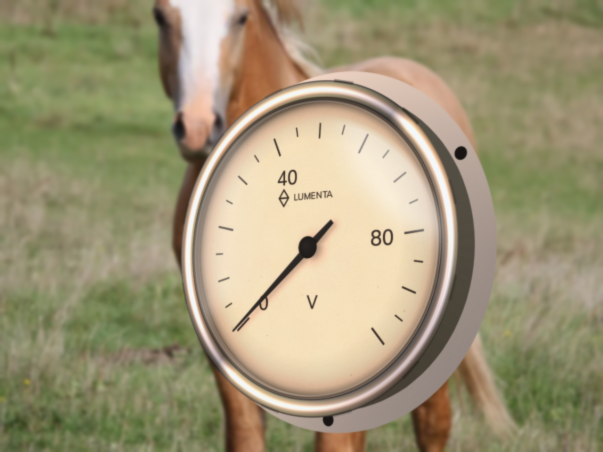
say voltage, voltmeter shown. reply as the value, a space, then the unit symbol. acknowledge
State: 0 V
